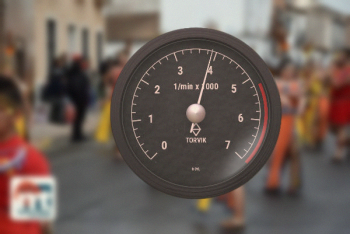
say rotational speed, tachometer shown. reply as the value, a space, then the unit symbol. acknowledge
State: 3900 rpm
